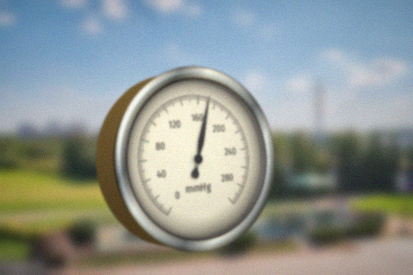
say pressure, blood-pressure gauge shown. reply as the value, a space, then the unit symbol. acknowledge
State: 170 mmHg
